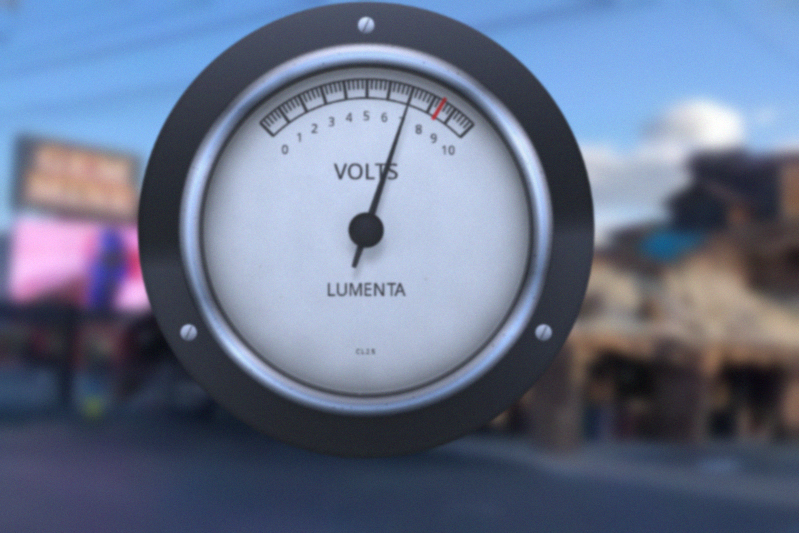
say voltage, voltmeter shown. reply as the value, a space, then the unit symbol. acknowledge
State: 7 V
